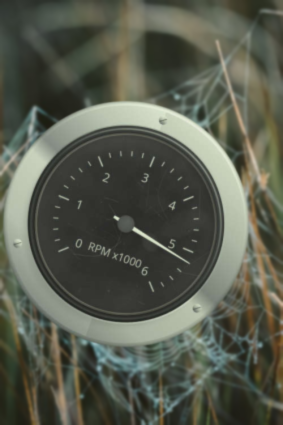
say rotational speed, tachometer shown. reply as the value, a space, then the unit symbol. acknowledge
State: 5200 rpm
